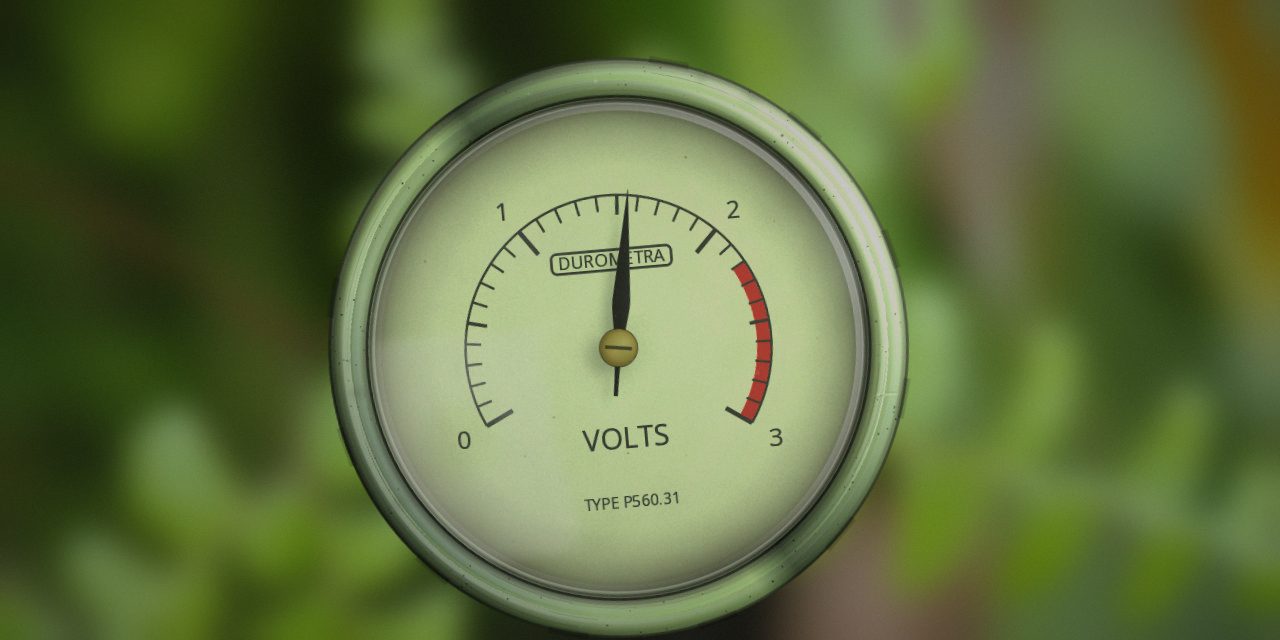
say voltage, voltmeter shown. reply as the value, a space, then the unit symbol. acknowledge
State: 1.55 V
